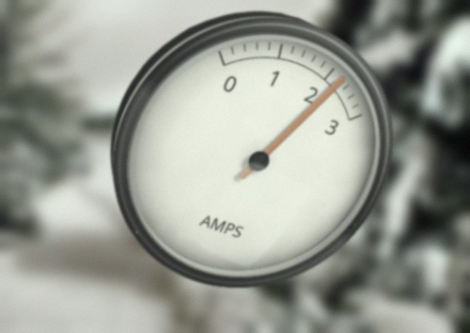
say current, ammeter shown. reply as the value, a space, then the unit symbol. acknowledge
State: 2.2 A
